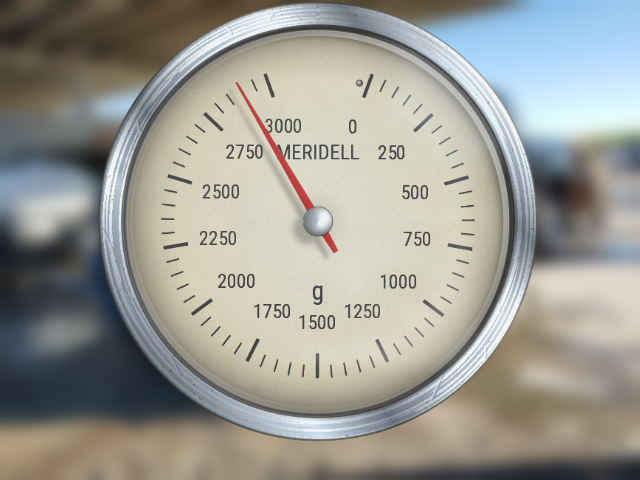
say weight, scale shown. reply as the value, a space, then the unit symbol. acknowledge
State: 2900 g
